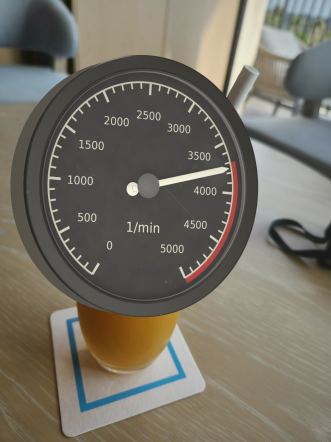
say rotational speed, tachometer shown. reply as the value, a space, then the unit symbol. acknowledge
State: 3750 rpm
